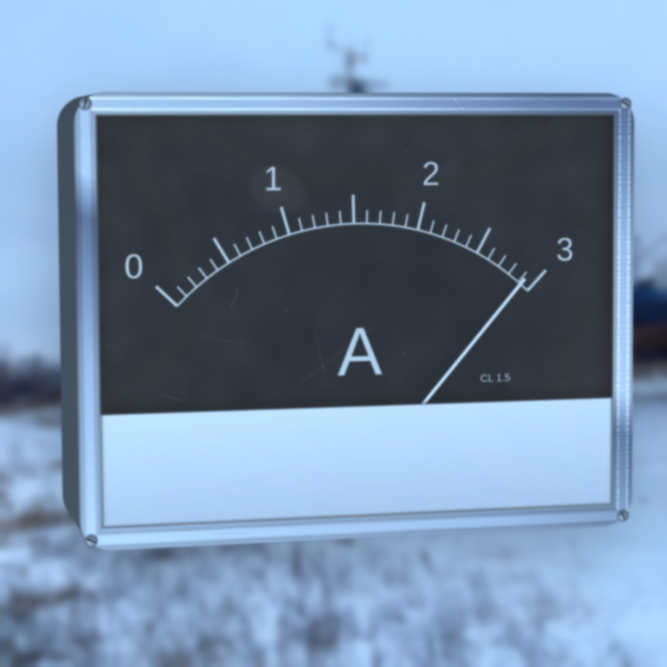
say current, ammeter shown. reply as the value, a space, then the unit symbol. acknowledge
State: 2.9 A
